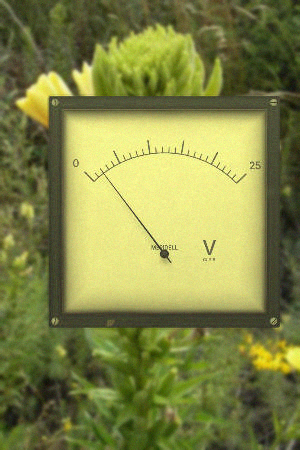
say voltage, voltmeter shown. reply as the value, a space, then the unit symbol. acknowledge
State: 2 V
